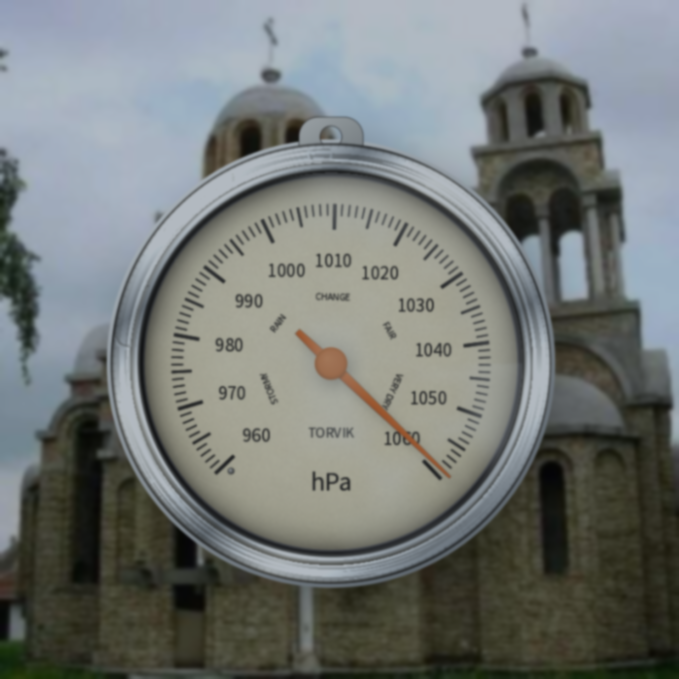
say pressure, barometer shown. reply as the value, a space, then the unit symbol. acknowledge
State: 1059 hPa
